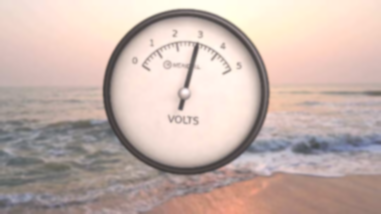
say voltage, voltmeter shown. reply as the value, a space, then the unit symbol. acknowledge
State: 3 V
